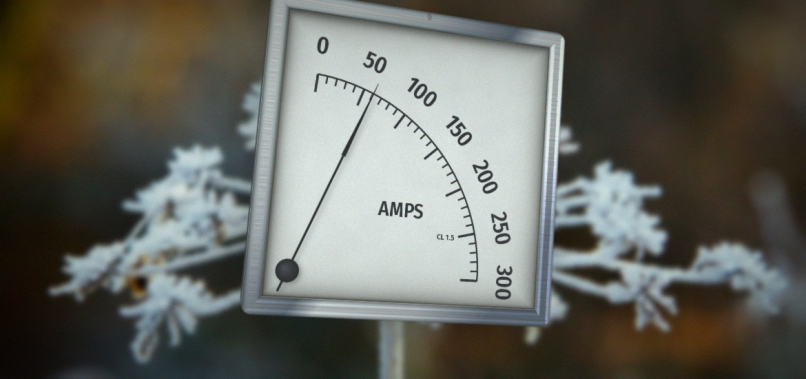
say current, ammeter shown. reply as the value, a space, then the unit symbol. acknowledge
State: 60 A
